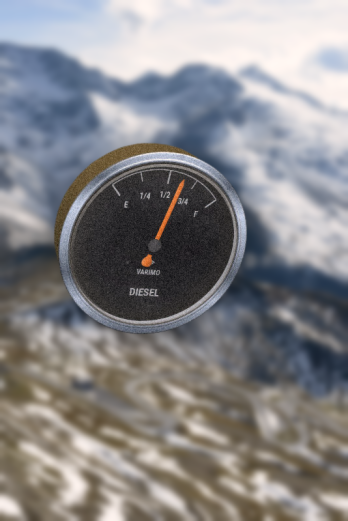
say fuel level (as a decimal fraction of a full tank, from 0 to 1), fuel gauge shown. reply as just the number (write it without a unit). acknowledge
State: 0.625
